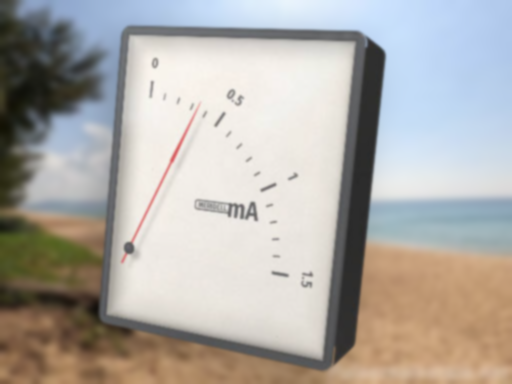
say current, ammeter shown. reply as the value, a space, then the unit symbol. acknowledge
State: 0.35 mA
